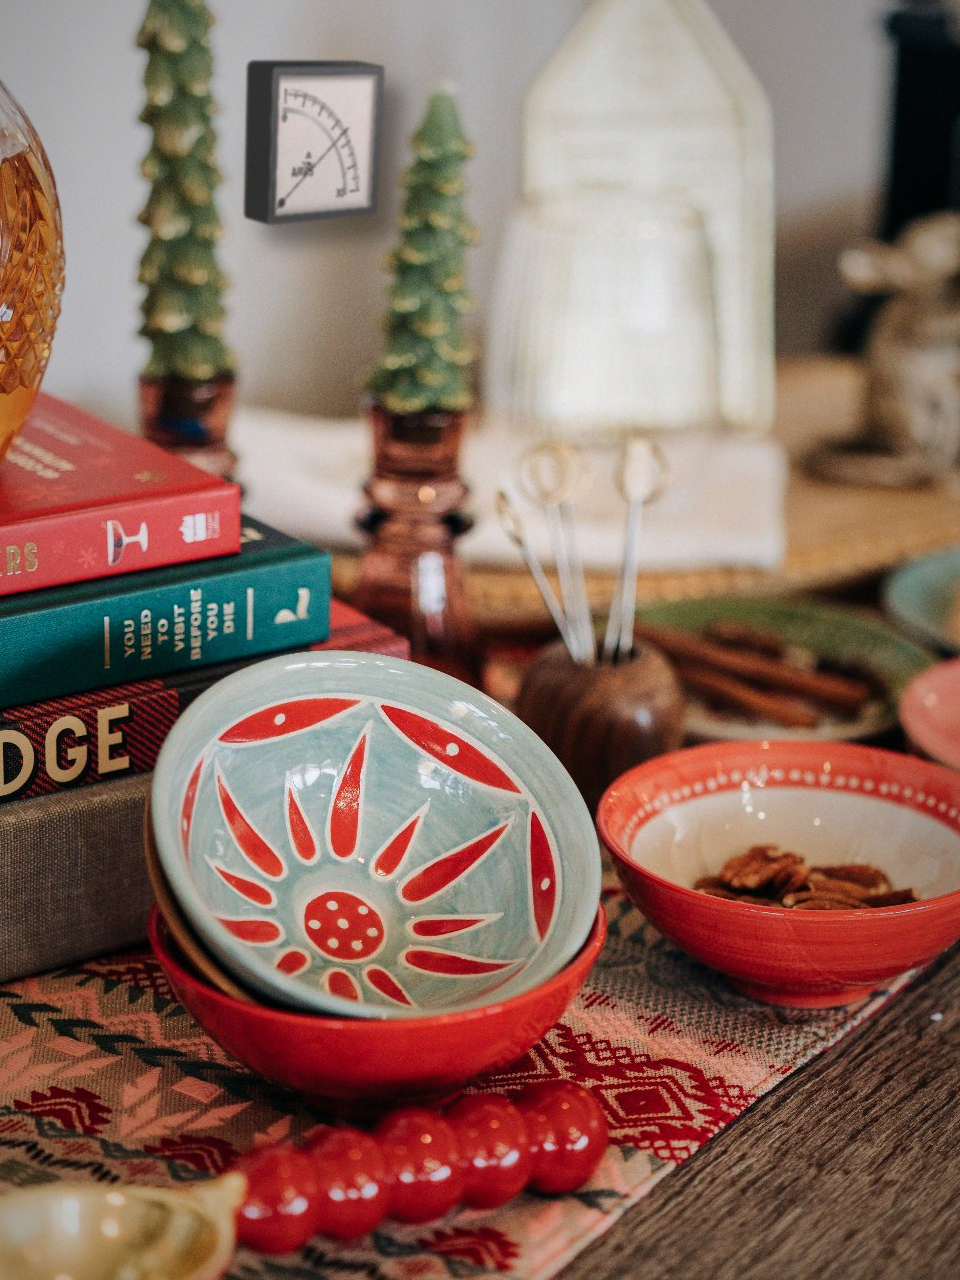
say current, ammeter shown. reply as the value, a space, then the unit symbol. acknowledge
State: 17.5 A
